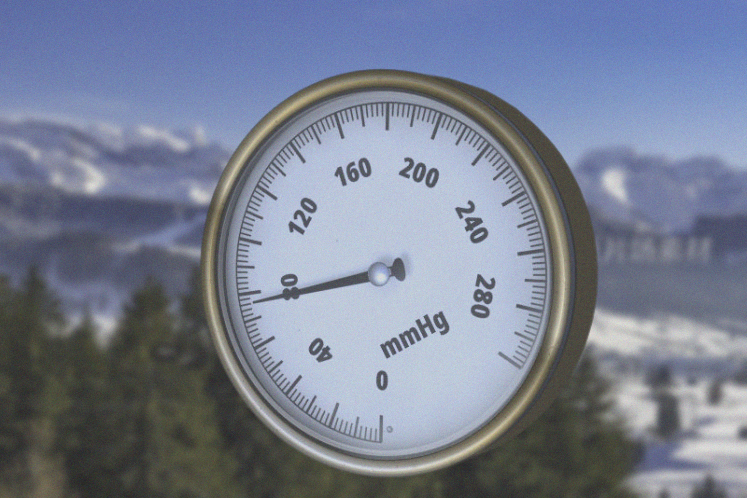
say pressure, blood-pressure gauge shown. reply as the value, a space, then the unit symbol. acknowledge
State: 76 mmHg
